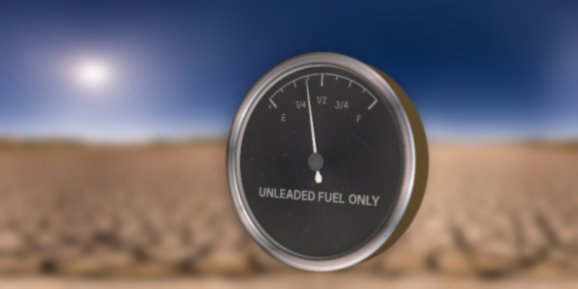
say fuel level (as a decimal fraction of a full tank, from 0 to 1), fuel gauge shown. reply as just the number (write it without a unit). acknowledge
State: 0.375
